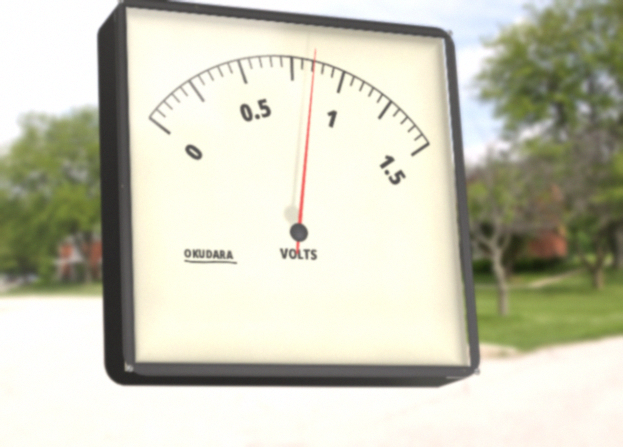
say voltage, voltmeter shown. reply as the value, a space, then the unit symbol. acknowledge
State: 0.85 V
